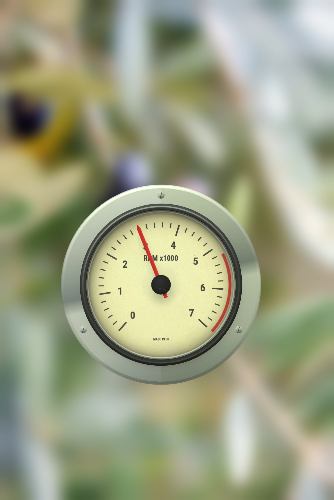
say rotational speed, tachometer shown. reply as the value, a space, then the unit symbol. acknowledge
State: 3000 rpm
